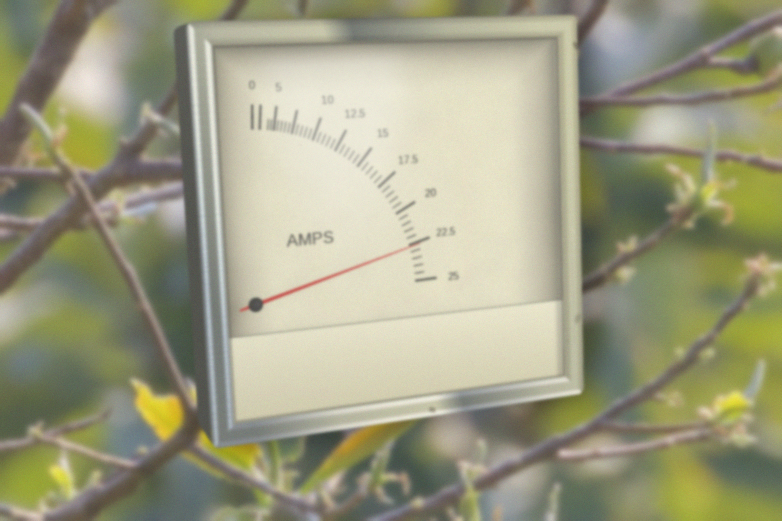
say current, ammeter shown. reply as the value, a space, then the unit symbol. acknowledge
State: 22.5 A
